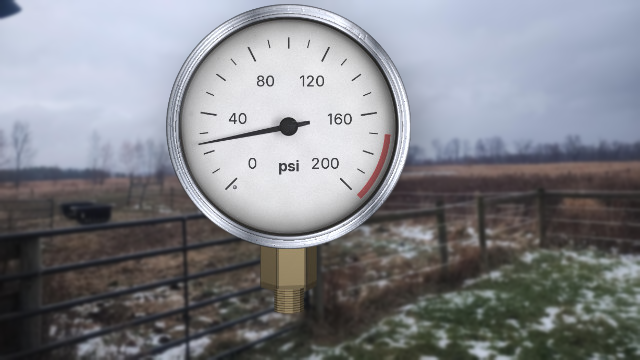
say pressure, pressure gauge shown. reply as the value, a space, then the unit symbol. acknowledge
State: 25 psi
